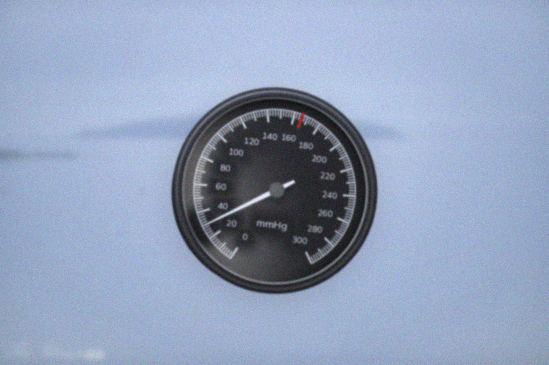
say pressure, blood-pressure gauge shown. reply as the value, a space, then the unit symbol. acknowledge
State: 30 mmHg
